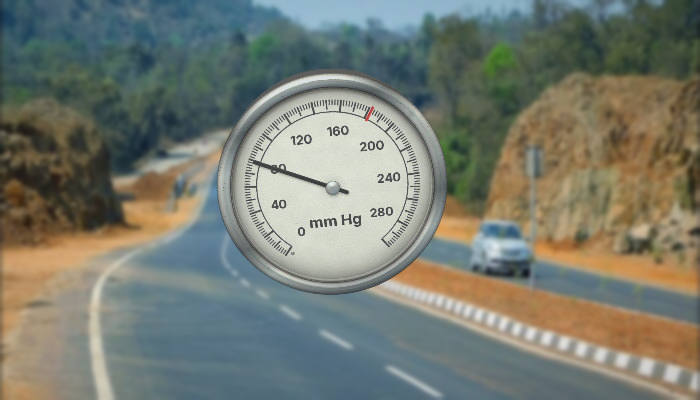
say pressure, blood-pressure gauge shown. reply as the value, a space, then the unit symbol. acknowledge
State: 80 mmHg
